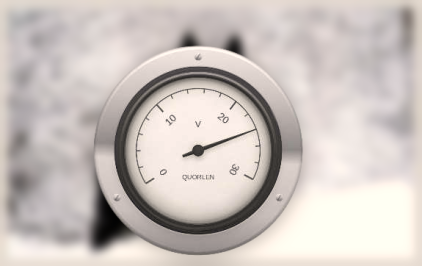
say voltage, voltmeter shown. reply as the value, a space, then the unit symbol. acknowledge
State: 24 V
